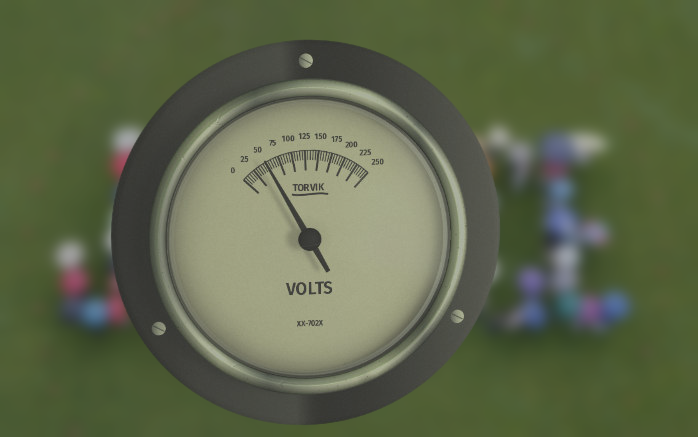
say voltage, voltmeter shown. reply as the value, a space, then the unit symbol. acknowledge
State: 50 V
